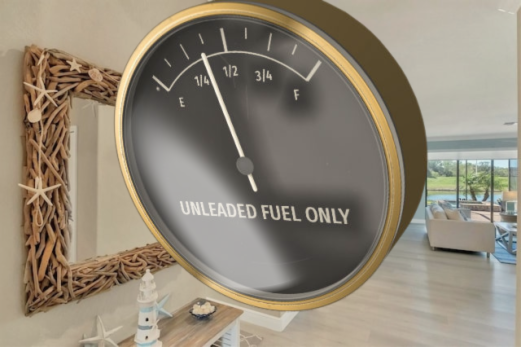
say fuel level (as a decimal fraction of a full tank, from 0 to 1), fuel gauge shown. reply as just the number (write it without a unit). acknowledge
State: 0.375
